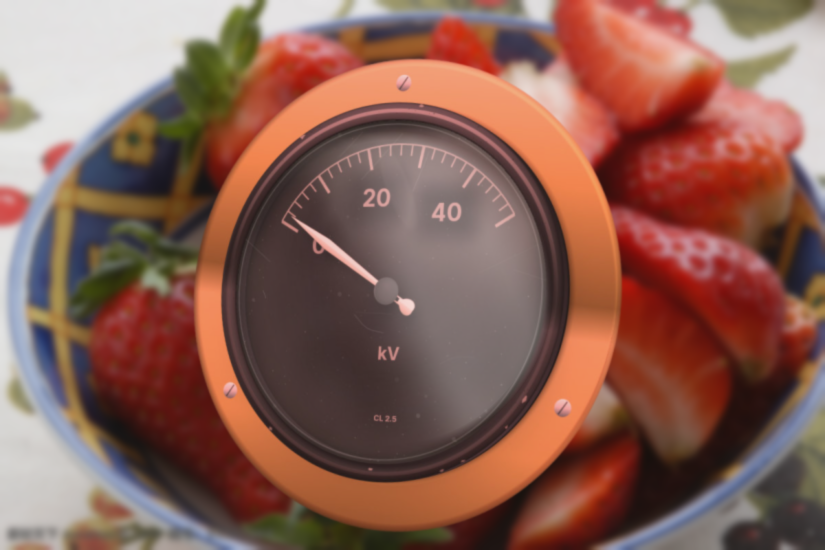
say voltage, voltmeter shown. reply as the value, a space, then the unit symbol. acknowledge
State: 2 kV
